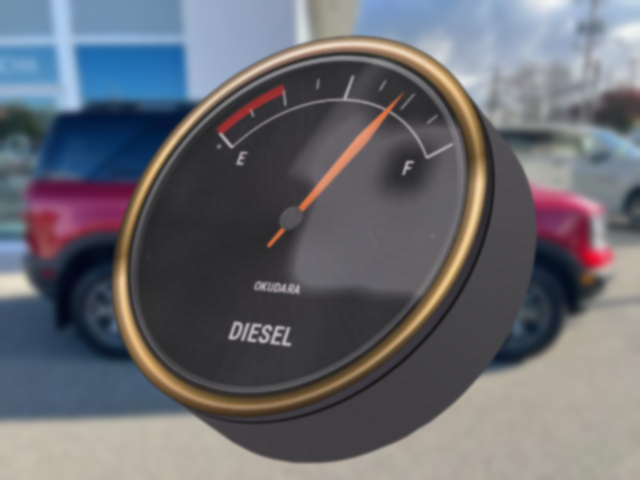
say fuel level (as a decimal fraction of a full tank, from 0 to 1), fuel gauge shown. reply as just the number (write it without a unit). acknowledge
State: 0.75
